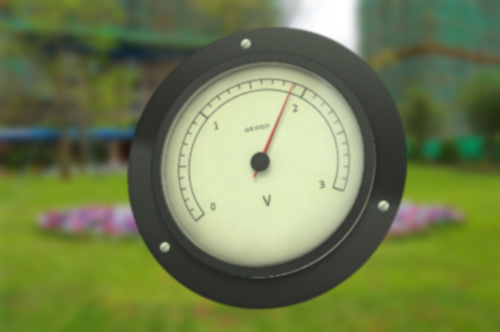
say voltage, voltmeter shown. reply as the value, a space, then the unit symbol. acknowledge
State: 1.9 V
